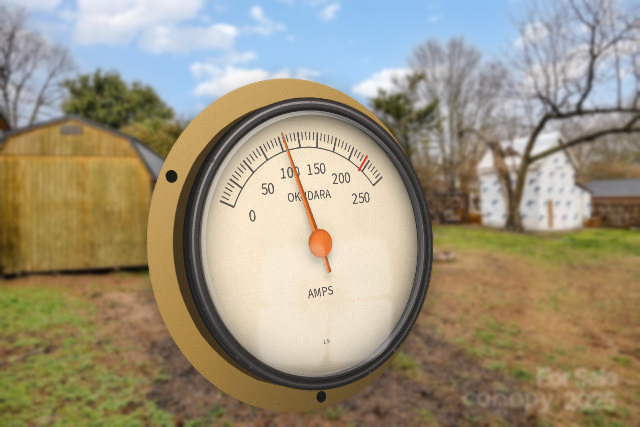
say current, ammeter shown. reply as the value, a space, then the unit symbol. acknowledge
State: 100 A
